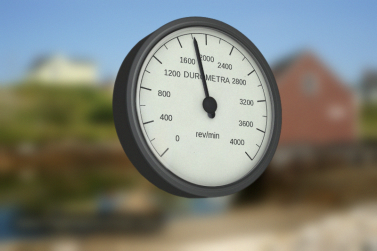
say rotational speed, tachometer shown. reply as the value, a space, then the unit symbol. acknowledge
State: 1800 rpm
